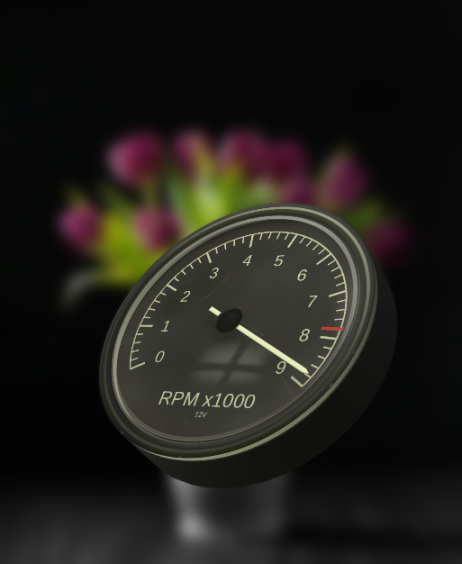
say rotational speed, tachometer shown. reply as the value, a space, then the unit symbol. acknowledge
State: 8800 rpm
